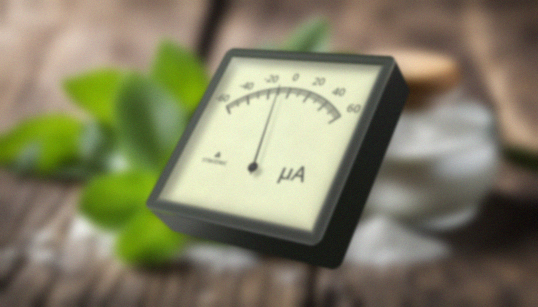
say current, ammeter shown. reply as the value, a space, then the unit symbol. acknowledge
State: -10 µA
